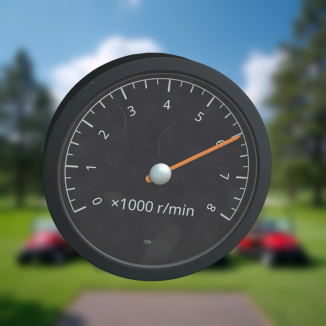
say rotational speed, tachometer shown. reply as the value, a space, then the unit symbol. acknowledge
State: 6000 rpm
